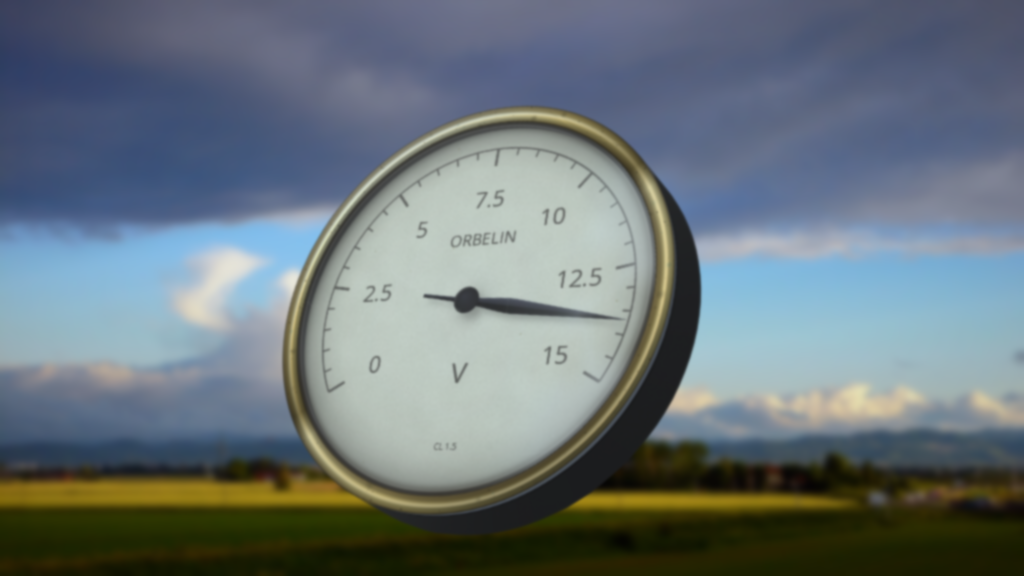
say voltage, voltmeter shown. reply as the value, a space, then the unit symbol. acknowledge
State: 13.75 V
